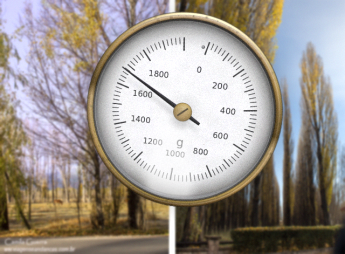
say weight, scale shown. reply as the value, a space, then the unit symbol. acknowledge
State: 1680 g
